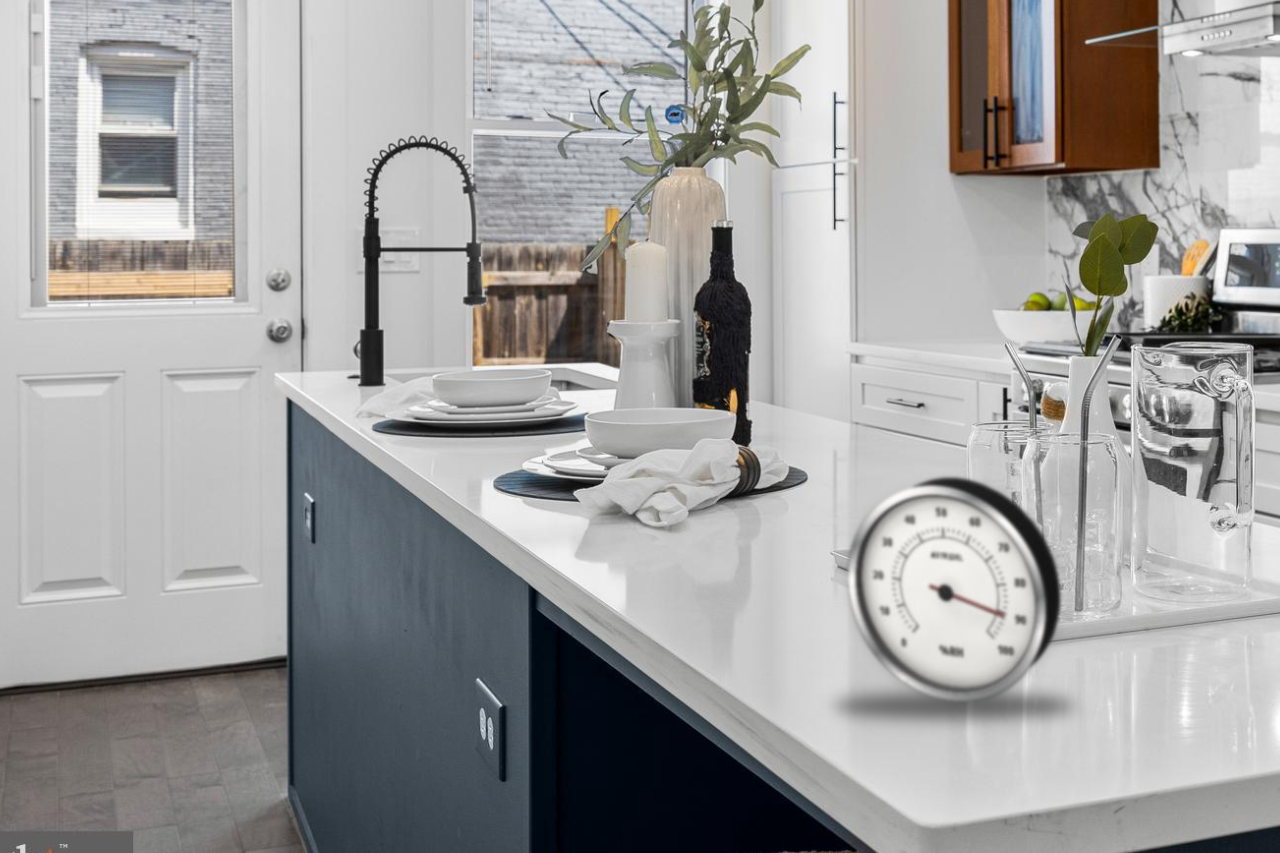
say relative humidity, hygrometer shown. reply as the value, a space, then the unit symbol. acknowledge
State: 90 %
